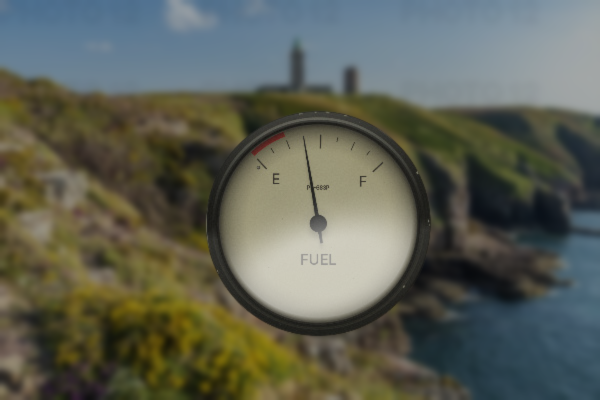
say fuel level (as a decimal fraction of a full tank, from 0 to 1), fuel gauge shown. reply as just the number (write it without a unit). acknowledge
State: 0.375
